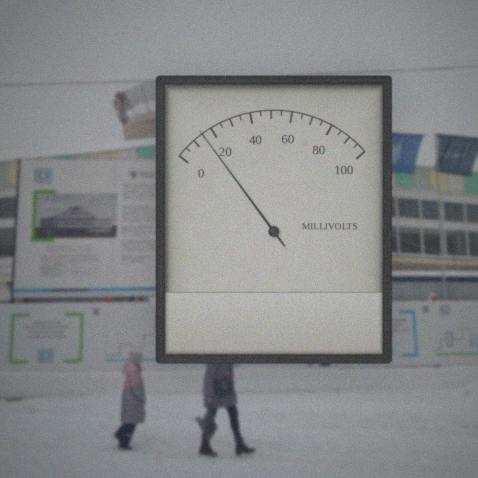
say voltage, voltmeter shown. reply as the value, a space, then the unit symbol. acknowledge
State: 15 mV
